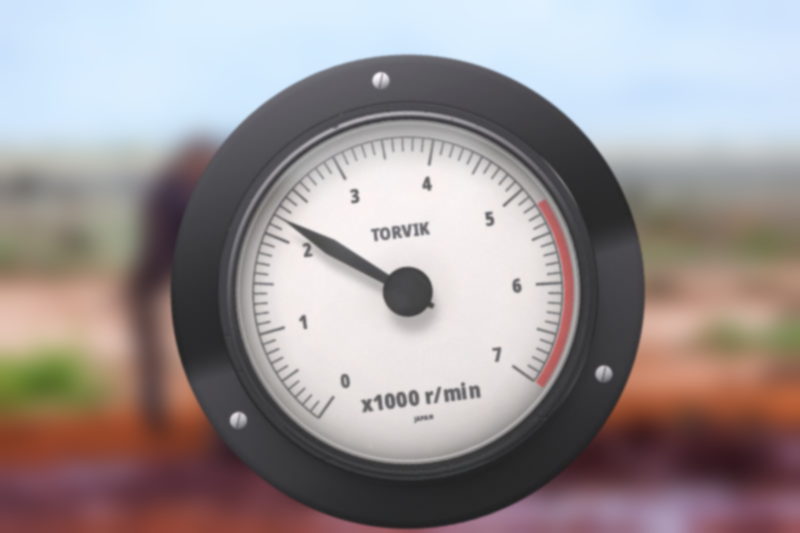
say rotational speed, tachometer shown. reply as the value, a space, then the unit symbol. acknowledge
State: 2200 rpm
